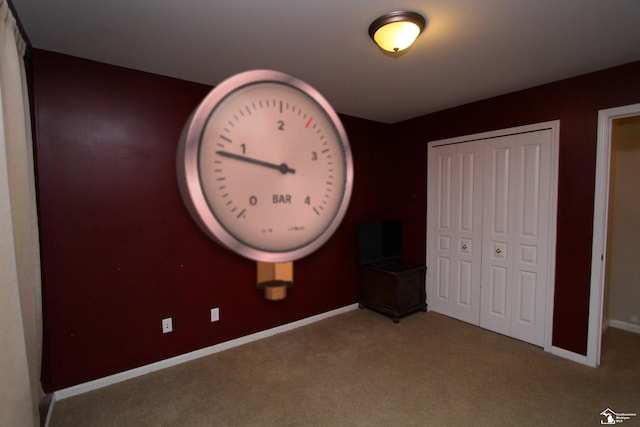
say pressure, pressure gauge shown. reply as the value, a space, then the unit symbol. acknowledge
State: 0.8 bar
